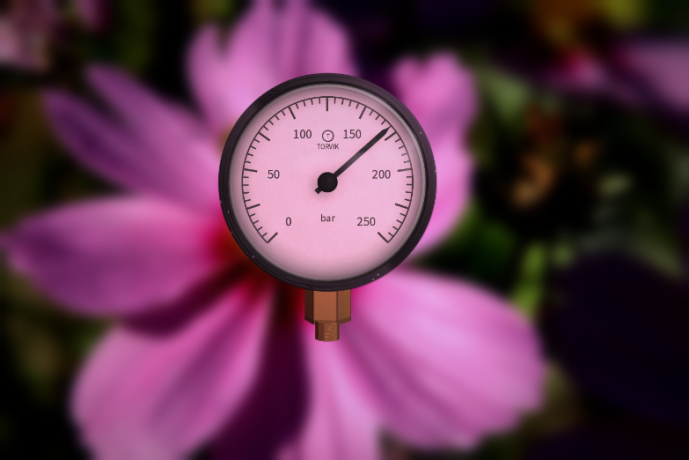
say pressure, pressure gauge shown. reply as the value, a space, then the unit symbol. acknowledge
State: 170 bar
